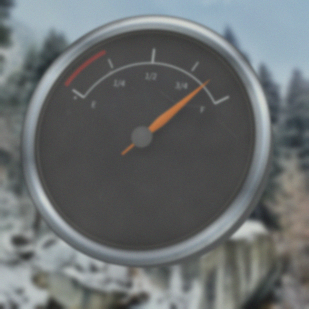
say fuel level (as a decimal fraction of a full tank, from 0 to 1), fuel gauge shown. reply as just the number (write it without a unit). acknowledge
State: 0.875
